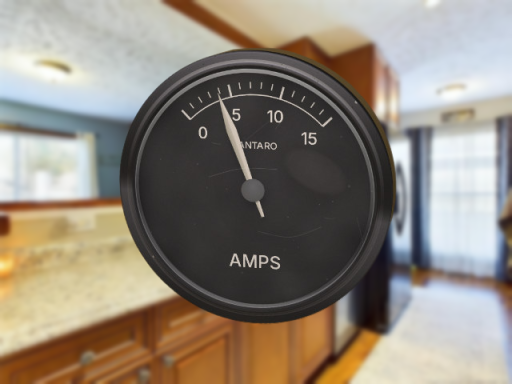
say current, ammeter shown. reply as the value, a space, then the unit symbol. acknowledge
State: 4 A
